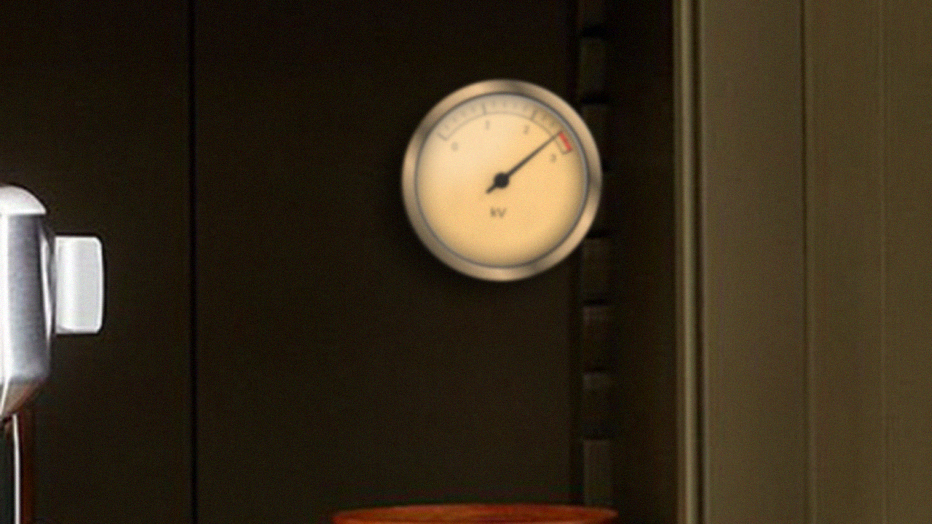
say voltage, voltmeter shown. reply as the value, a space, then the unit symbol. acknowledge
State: 2.6 kV
